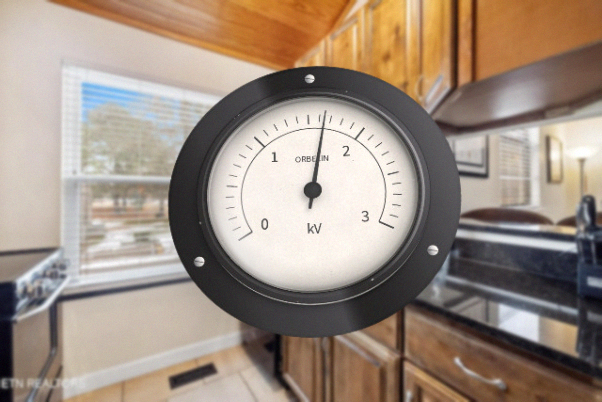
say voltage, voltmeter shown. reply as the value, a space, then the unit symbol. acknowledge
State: 1.65 kV
